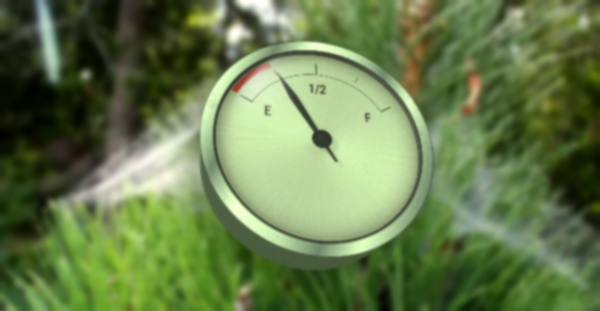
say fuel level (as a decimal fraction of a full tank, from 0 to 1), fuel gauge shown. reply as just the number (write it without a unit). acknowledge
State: 0.25
